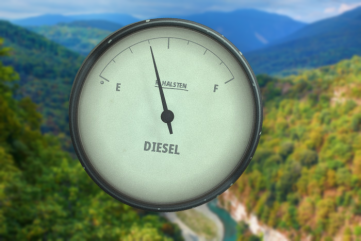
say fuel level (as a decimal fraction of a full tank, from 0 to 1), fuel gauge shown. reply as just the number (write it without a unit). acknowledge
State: 0.375
